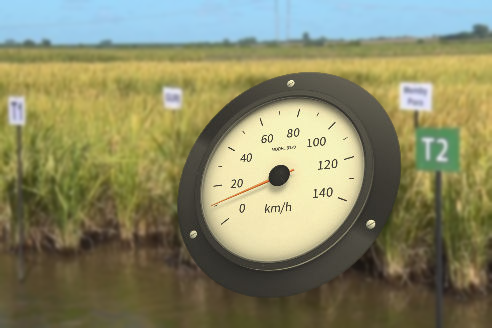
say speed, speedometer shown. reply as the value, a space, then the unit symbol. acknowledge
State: 10 km/h
